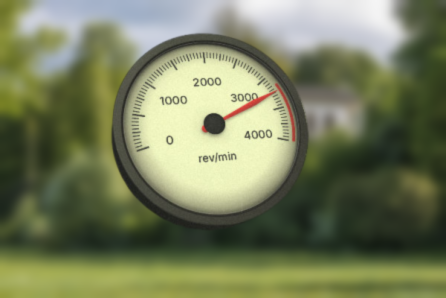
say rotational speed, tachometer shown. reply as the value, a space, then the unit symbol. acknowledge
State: 3250 rpm
